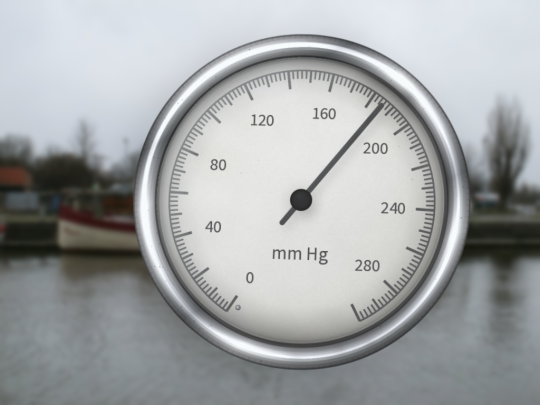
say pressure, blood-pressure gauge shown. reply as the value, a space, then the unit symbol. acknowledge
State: 186 mmHg
